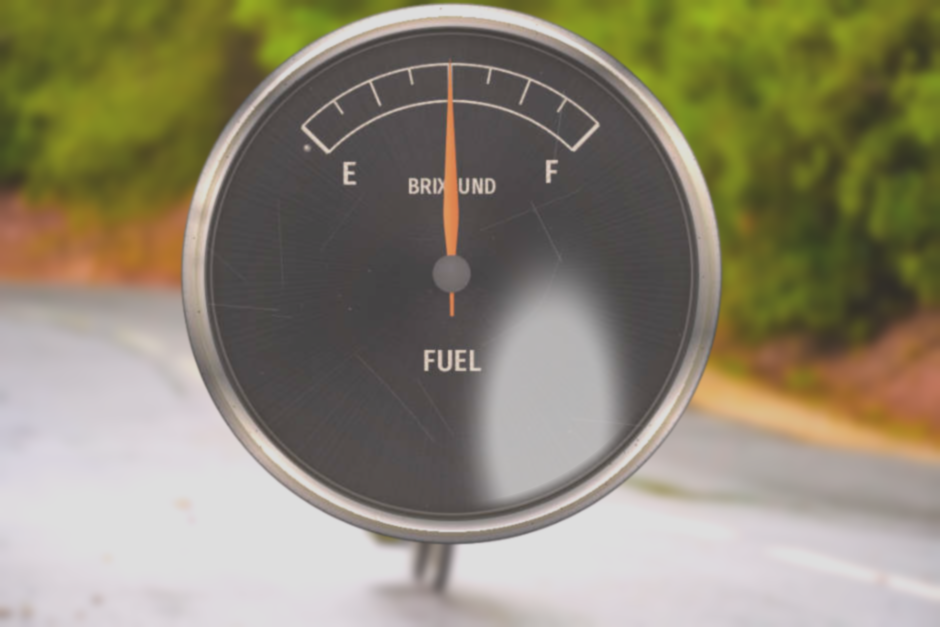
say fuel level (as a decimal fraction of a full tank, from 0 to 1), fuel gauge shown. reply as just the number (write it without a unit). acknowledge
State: 0.5
